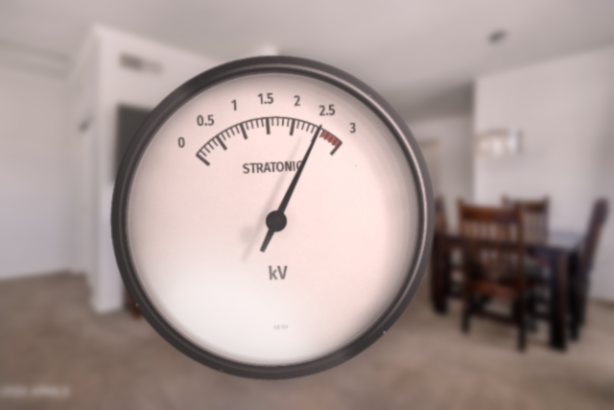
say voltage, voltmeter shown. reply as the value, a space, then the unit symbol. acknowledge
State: 2.5 kV
